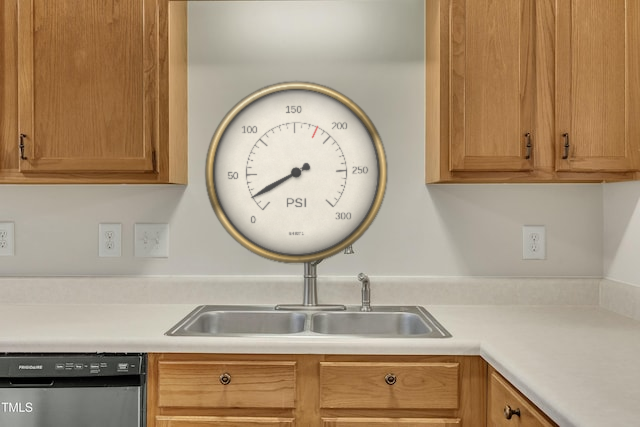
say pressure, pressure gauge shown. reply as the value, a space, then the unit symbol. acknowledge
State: 20 psi
